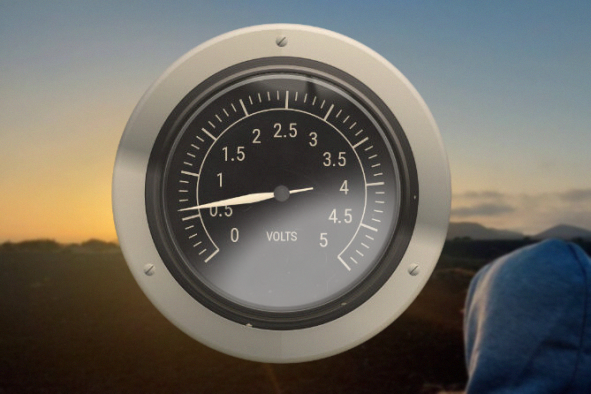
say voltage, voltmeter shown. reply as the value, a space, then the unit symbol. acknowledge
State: 0.6 V
